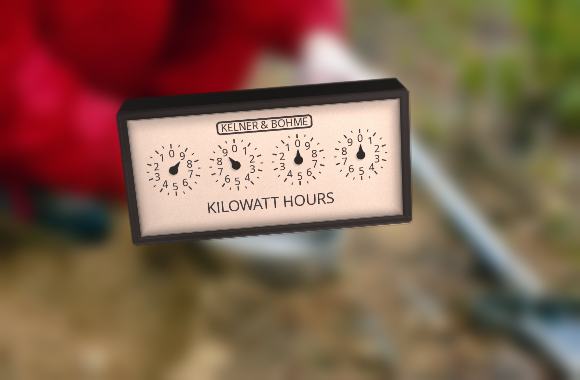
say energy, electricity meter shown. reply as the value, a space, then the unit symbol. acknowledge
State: 8900 kWh
